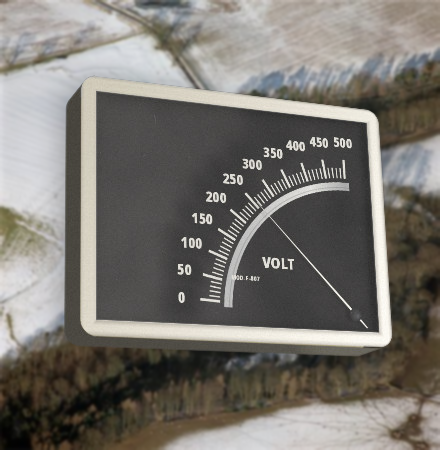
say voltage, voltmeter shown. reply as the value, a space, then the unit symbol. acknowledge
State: 250 V
